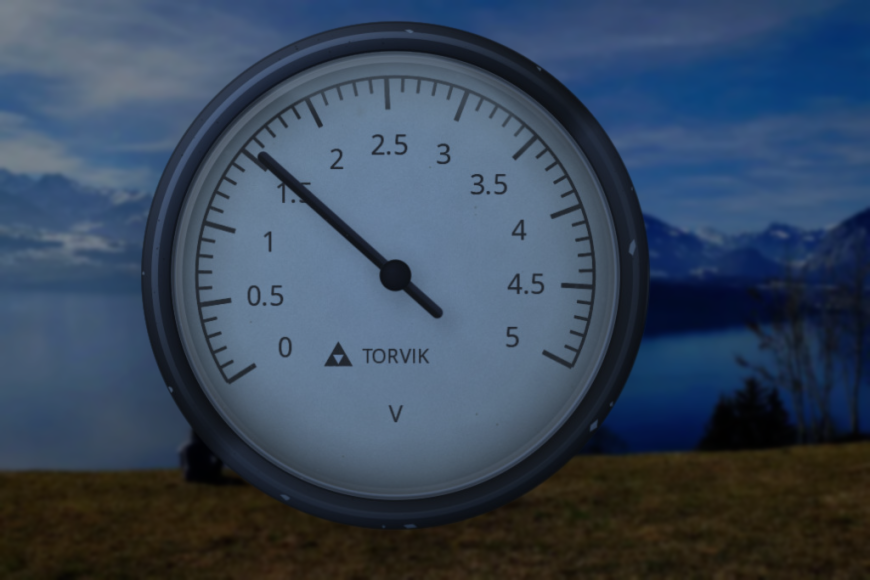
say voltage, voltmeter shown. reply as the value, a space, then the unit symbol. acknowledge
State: 1.55 V
